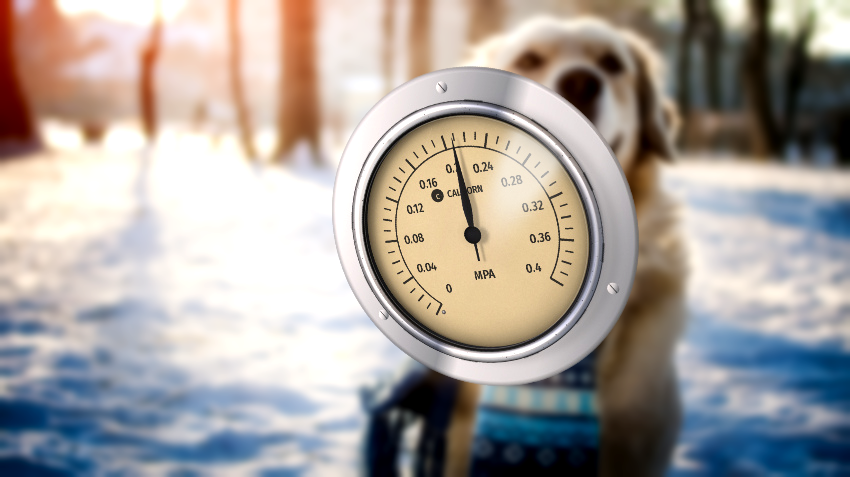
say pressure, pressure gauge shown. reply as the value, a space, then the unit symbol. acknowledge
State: 0.21 MPa
